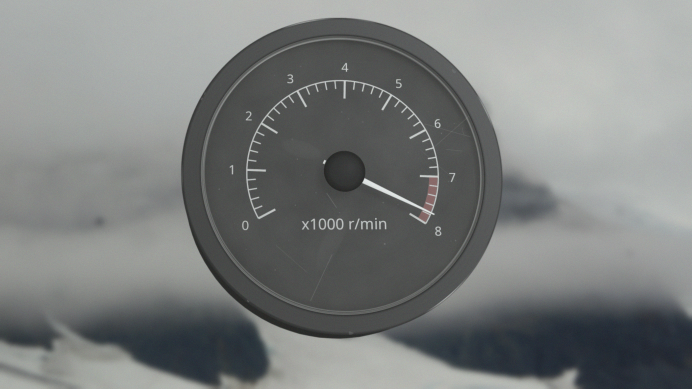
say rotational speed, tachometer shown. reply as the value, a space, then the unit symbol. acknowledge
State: 7800 rpm
